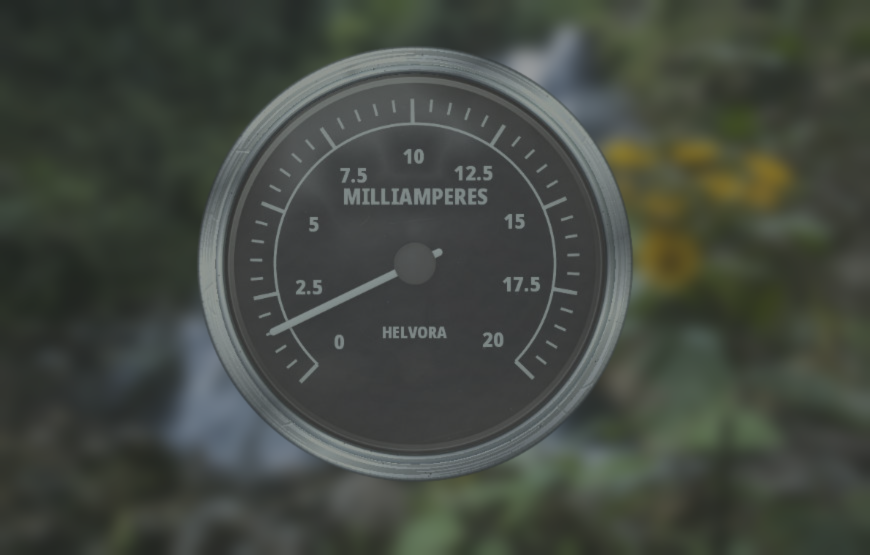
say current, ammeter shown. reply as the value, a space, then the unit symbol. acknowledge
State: 1.5 mA
